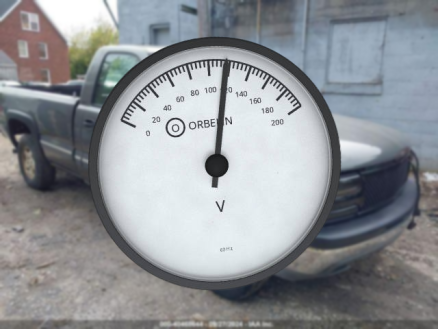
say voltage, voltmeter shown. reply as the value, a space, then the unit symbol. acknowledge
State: 116 V
